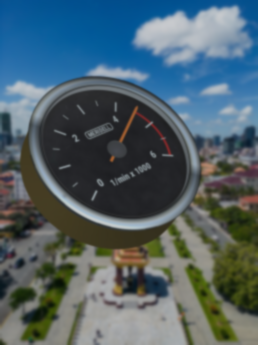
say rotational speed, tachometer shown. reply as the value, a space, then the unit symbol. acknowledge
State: 4500 rpm
